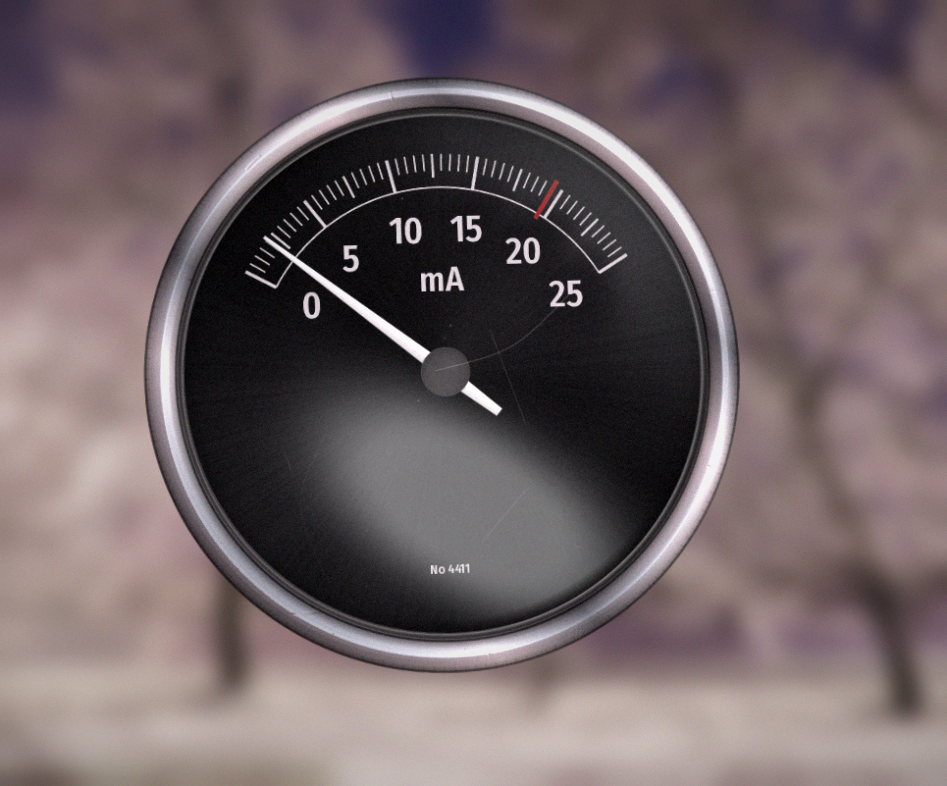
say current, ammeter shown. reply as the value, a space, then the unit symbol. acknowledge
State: 2 mA
